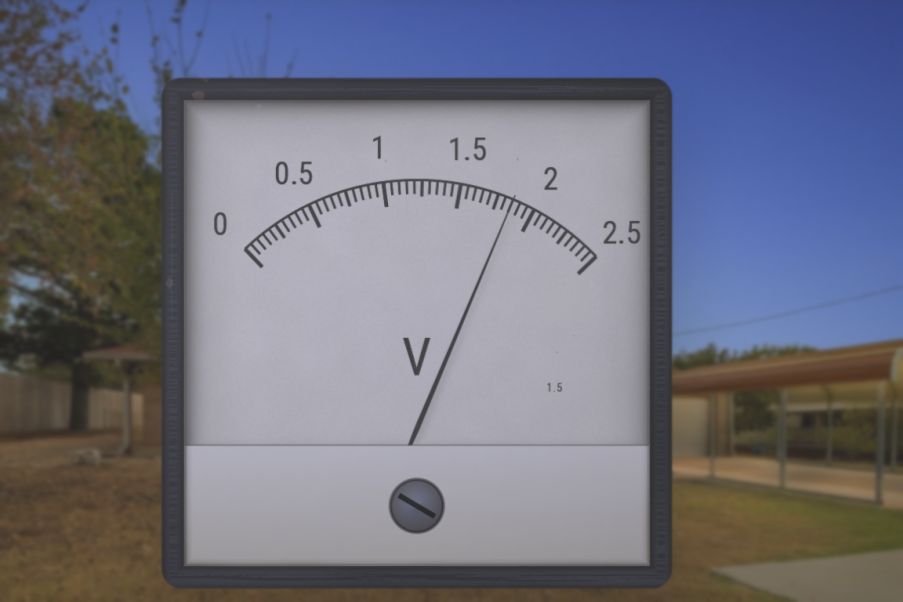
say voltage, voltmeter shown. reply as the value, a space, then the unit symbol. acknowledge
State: 1.85 V
